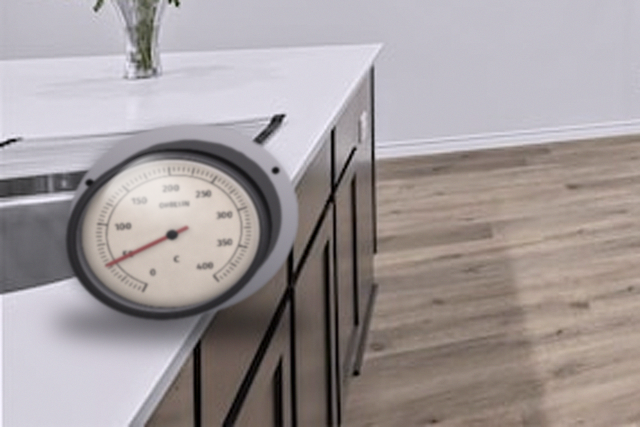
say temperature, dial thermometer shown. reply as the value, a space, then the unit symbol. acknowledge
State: 50 °C
